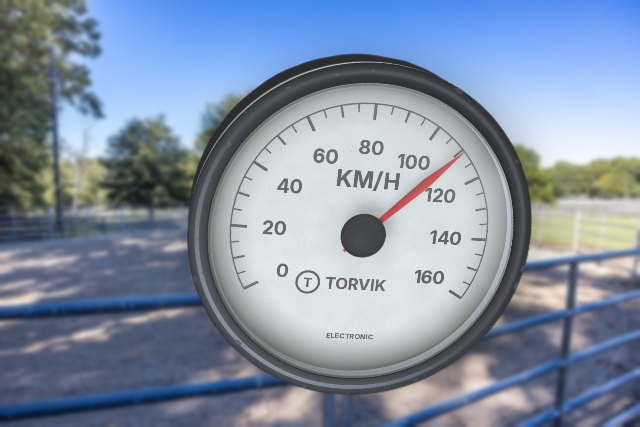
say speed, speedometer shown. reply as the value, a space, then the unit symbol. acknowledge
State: 110 km/h
